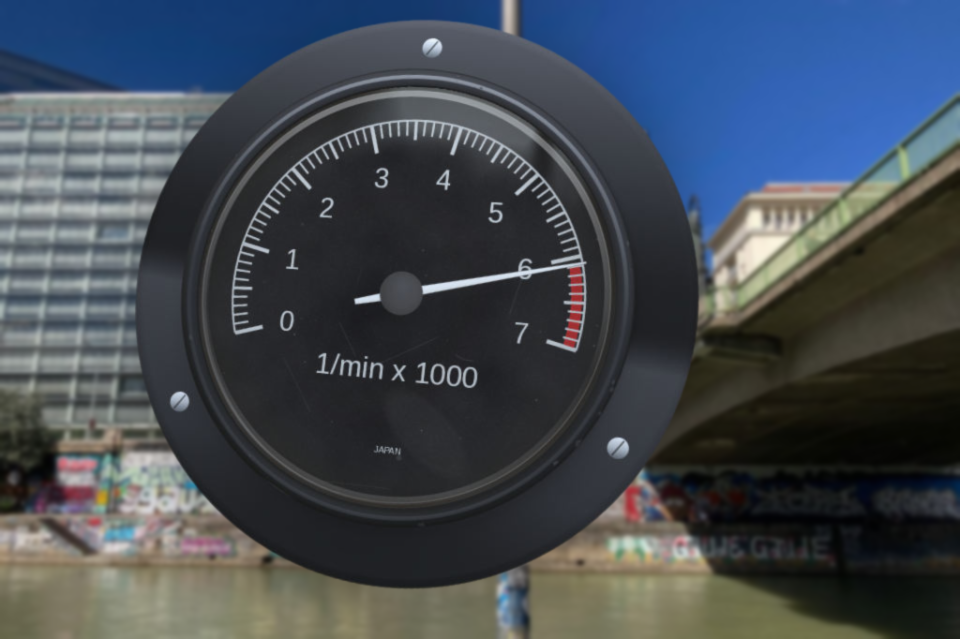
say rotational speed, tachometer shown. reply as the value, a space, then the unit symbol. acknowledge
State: 6100 rpm
